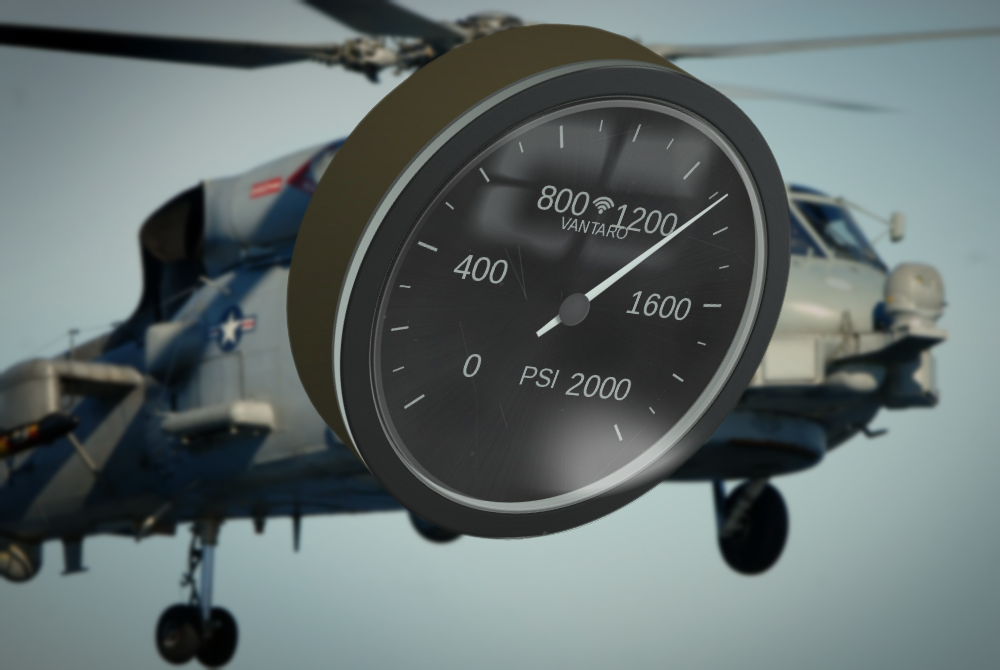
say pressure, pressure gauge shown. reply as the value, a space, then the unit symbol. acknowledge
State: 1300 psi
